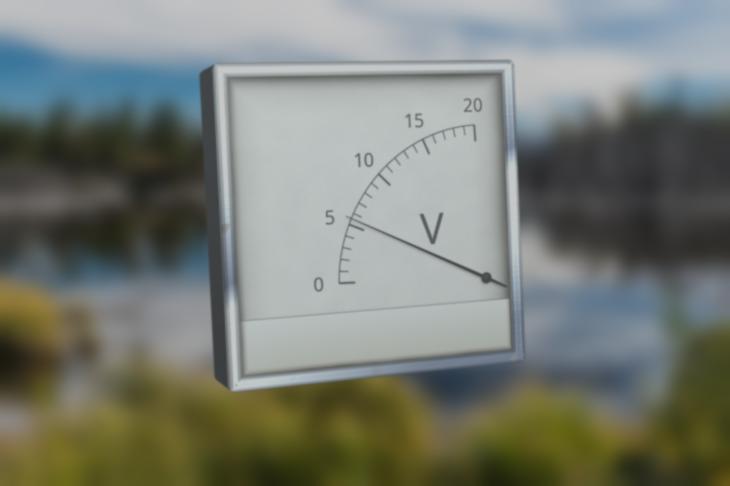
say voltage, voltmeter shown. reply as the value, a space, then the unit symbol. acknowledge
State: 5.5 V
